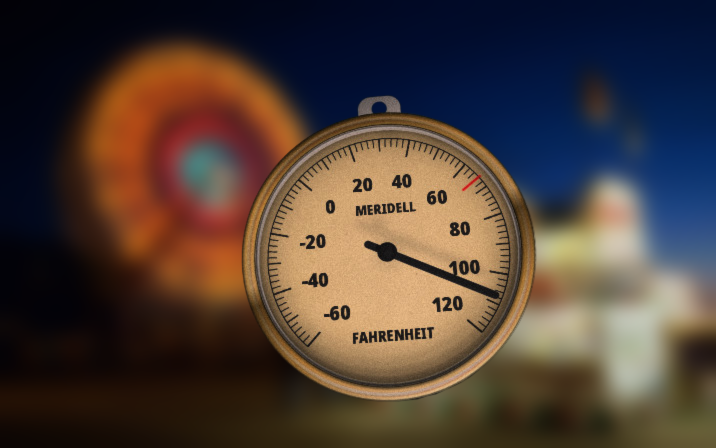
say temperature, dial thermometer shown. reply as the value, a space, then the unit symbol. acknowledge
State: 108 °F
